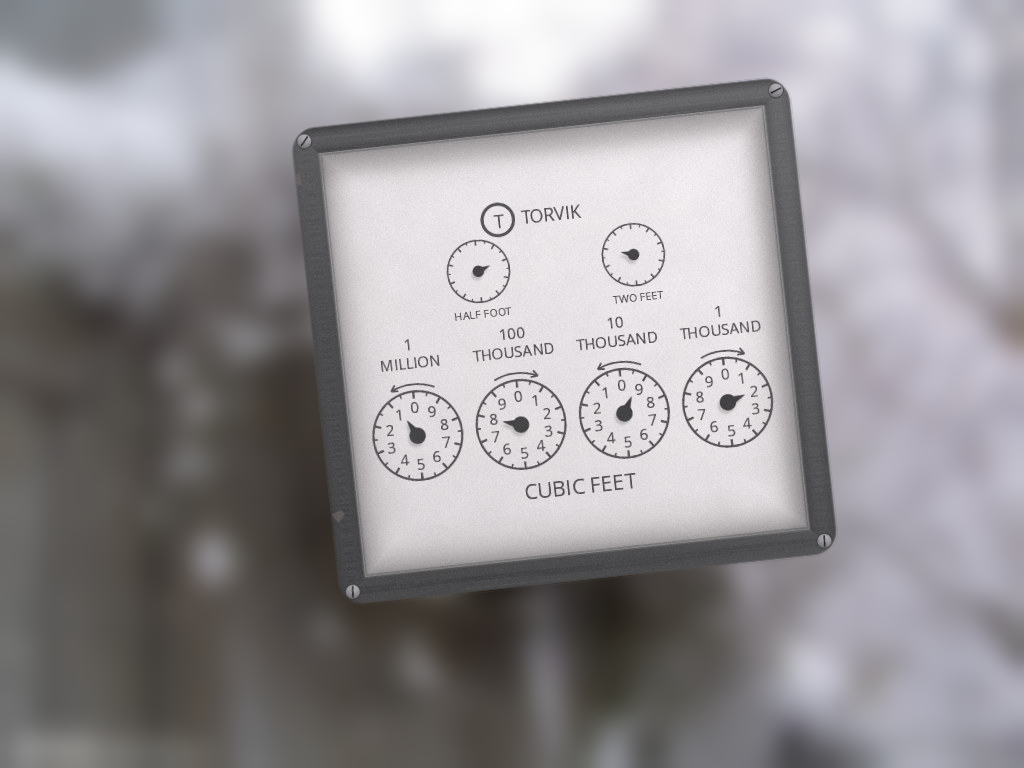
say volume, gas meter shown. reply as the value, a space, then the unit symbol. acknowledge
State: 79200 ft³
